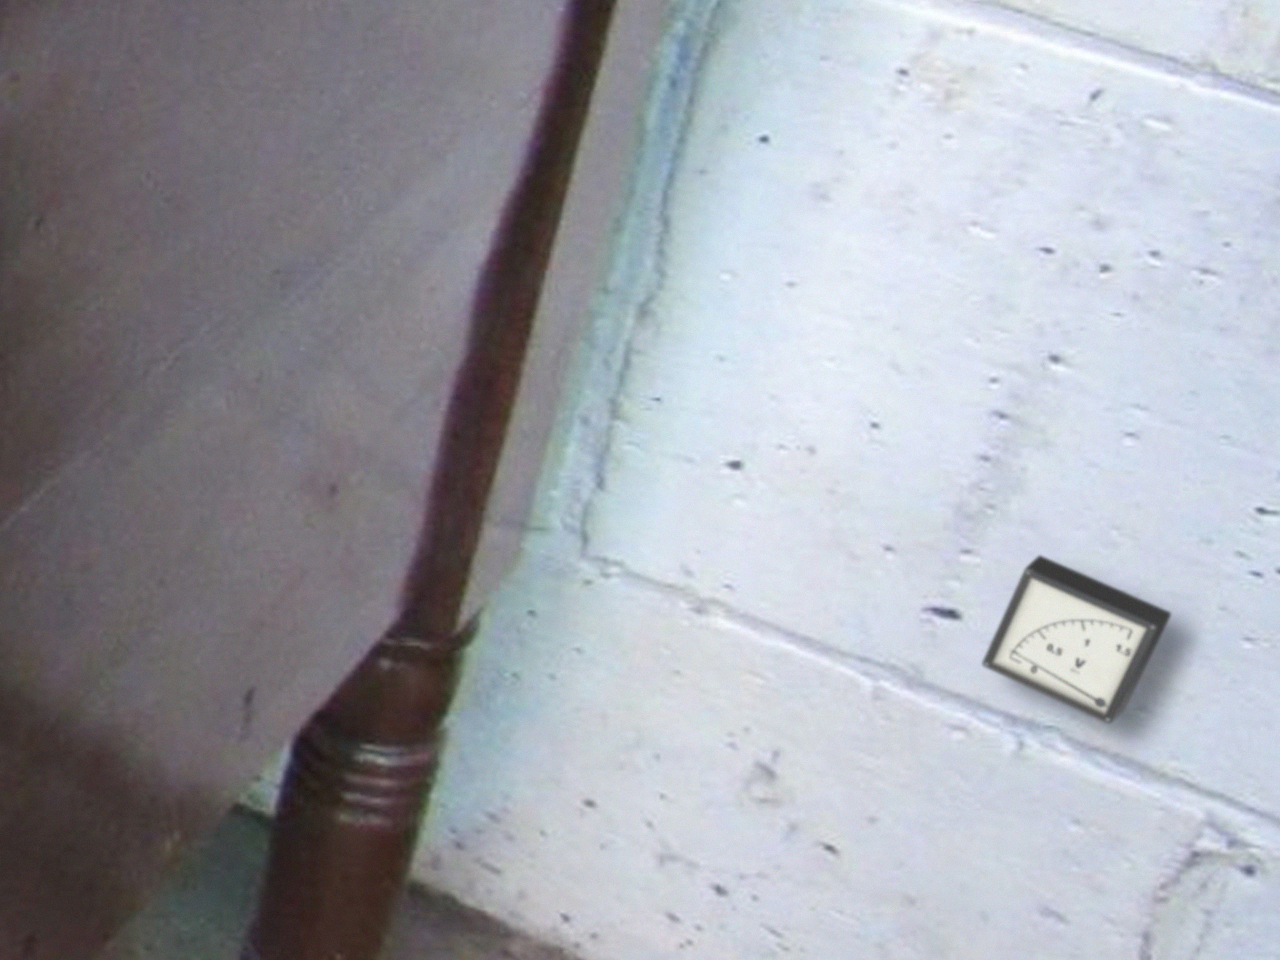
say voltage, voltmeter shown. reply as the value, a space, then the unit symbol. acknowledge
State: 0.1 V
